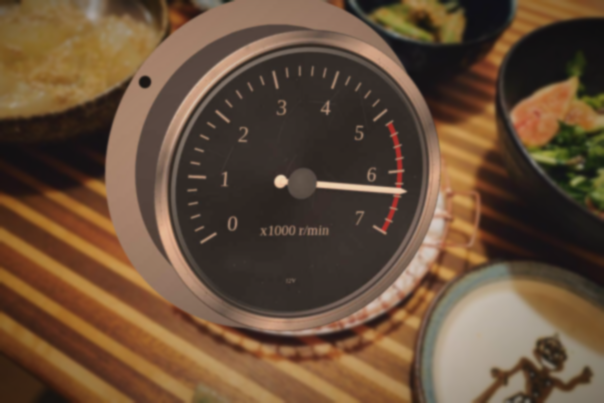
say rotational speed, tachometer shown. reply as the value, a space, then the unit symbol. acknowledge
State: 6300 rpm
